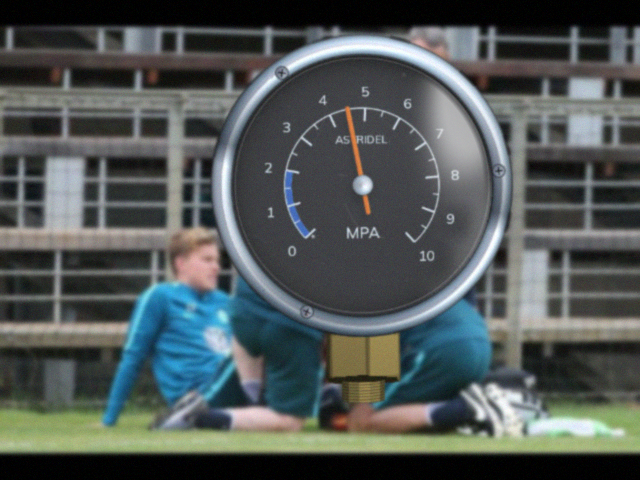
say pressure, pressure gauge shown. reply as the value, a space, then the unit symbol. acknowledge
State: 4.5 MPa
